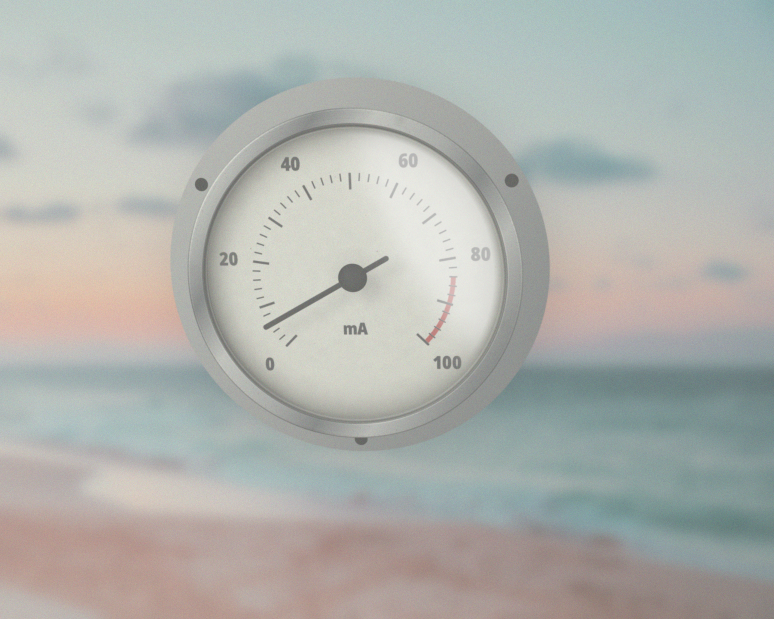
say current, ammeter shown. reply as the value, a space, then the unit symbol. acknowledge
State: 6 mA
